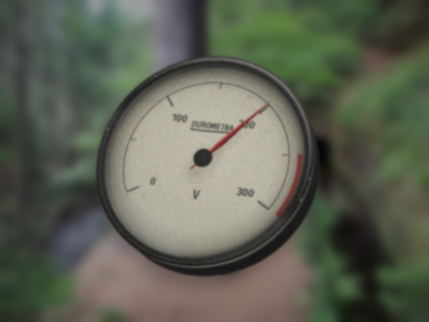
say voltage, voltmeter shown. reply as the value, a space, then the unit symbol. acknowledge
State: 200 V
